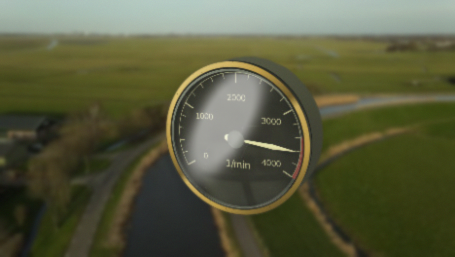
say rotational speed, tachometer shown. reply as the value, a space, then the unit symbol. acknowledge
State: 3600 rpm
